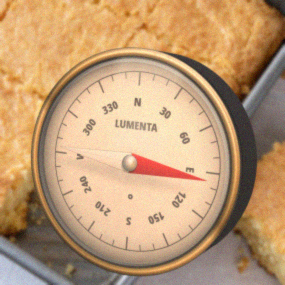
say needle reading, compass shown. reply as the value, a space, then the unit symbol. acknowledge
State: 95 °
